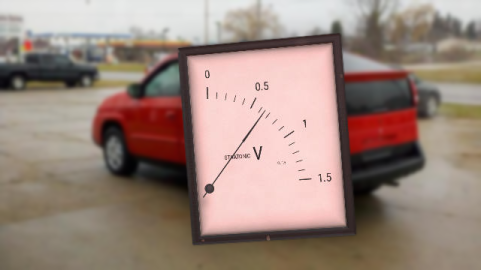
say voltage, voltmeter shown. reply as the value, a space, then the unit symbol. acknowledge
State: 0.65 V
